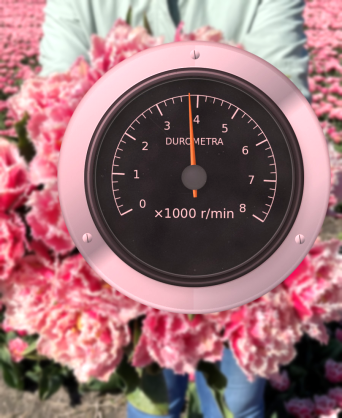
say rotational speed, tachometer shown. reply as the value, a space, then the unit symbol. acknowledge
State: 3800 rpm
